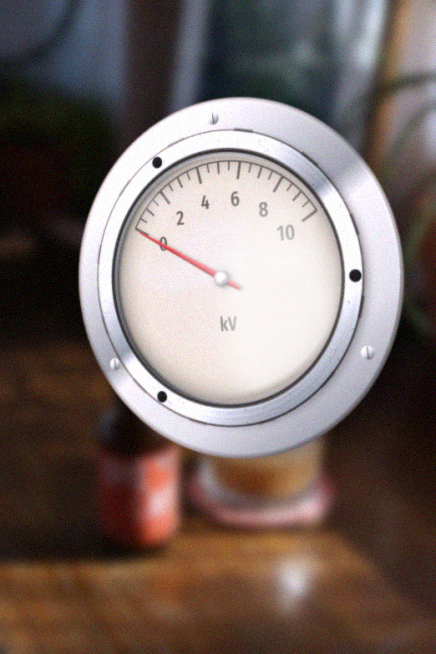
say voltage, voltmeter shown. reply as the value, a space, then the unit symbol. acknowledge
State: 0 kV
